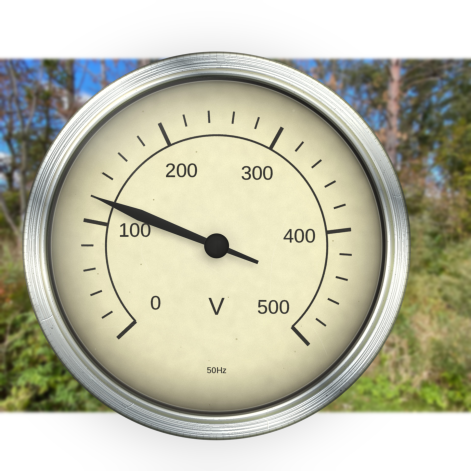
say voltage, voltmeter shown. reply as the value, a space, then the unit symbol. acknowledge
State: 120 V
